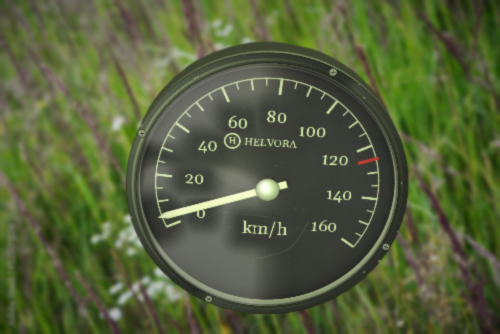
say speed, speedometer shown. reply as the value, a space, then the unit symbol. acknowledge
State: 5 km/h
